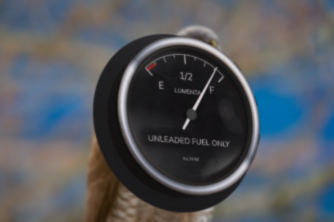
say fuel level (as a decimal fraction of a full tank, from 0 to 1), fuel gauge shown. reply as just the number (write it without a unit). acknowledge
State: 0.875
